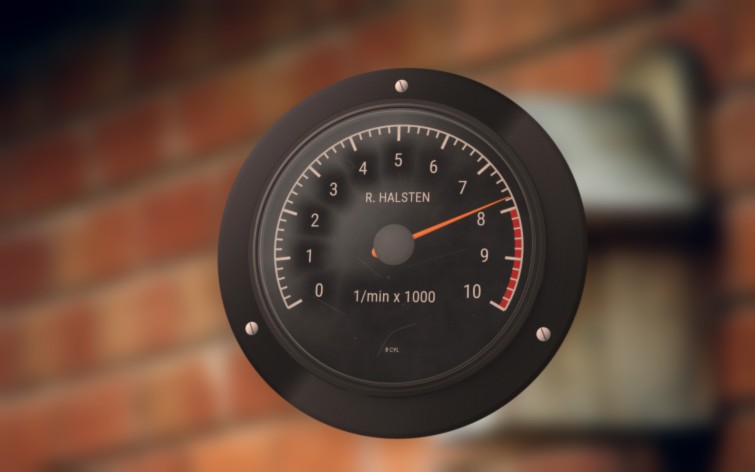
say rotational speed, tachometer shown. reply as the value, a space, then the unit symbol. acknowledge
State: 7800 rpm
